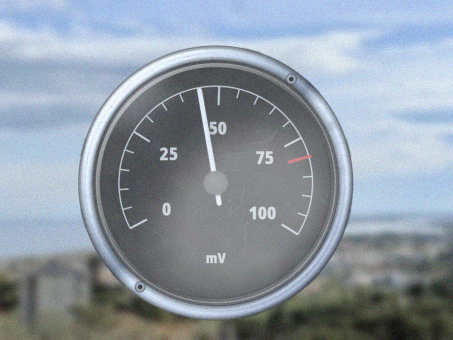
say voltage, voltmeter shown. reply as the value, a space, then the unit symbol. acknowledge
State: 45 mV
